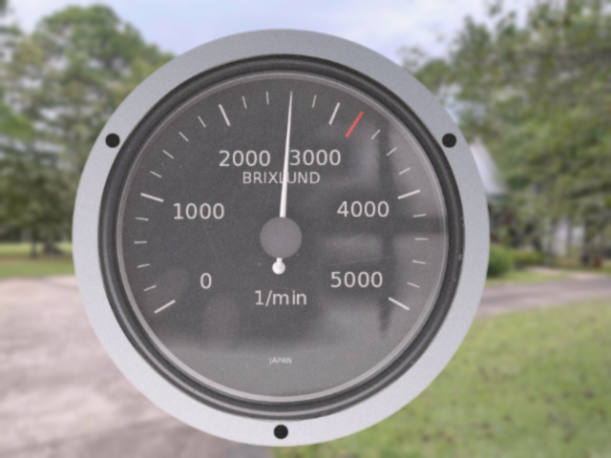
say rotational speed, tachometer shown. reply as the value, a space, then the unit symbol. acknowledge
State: 2600 rpm
